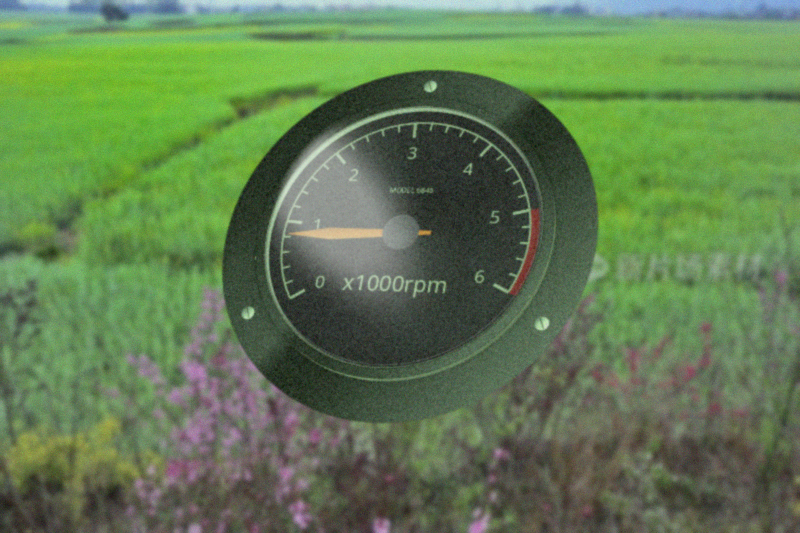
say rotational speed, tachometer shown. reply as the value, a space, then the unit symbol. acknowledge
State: 800 rpm
